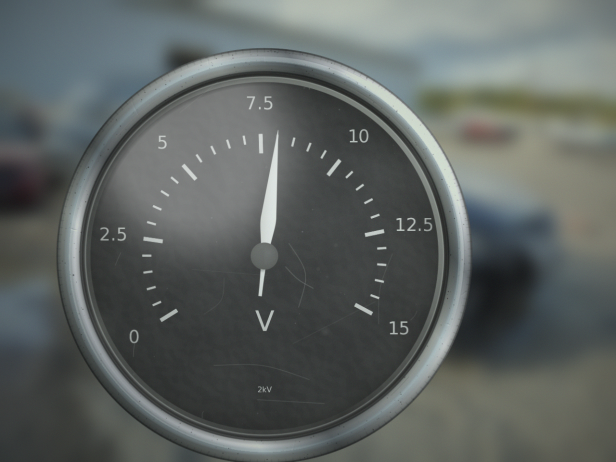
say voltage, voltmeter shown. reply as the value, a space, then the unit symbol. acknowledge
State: 8 V
